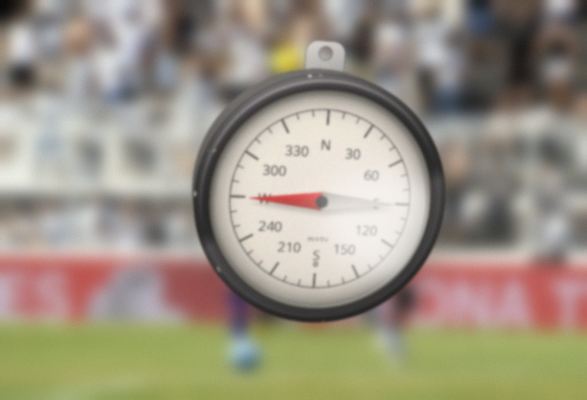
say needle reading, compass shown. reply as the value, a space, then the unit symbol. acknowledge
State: 270 °
